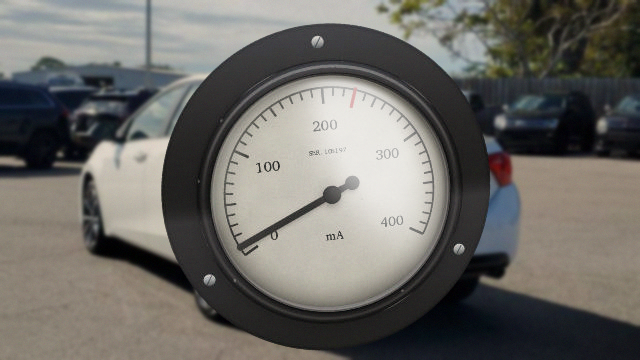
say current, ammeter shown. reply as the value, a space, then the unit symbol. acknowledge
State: 10 mA
